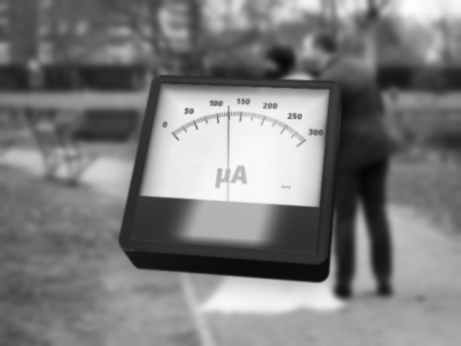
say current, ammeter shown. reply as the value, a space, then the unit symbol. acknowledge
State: 125 µA
